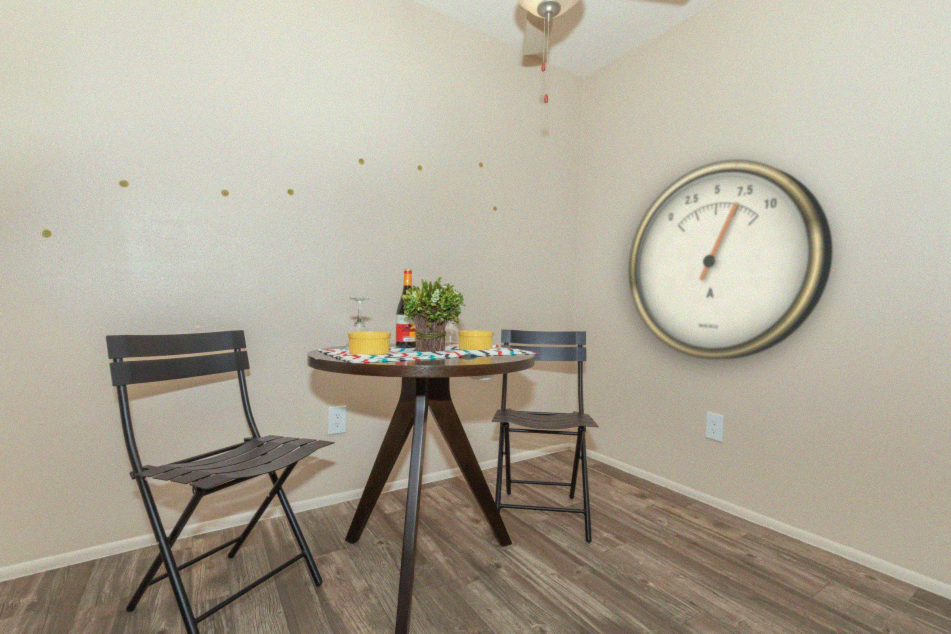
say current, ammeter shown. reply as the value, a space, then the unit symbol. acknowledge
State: 7.5 A
